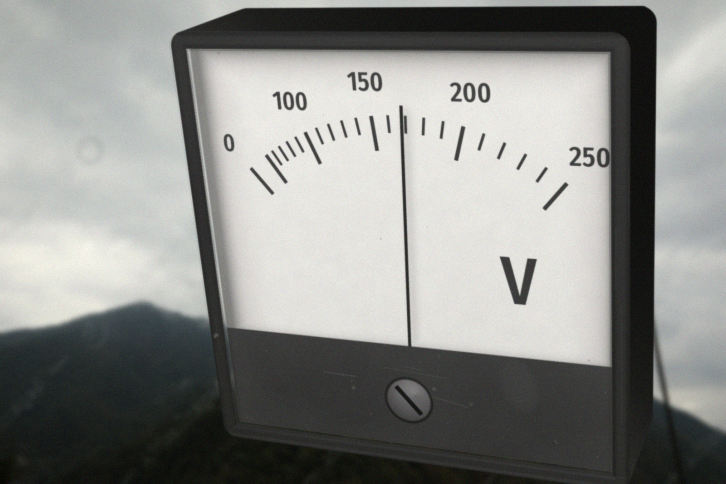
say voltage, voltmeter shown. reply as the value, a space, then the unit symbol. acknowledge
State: 170 V
